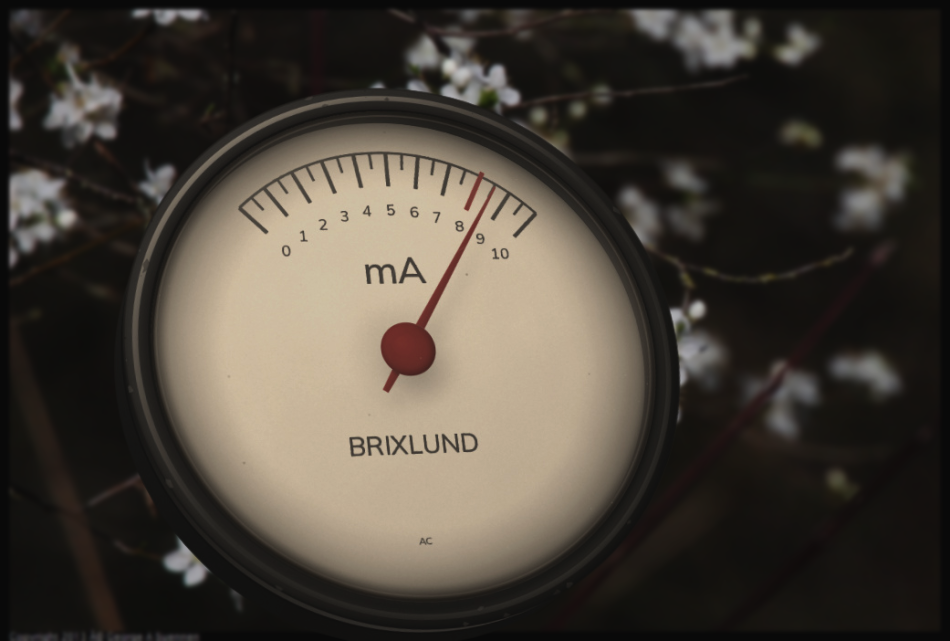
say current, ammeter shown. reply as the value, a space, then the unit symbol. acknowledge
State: 8.5 mA
